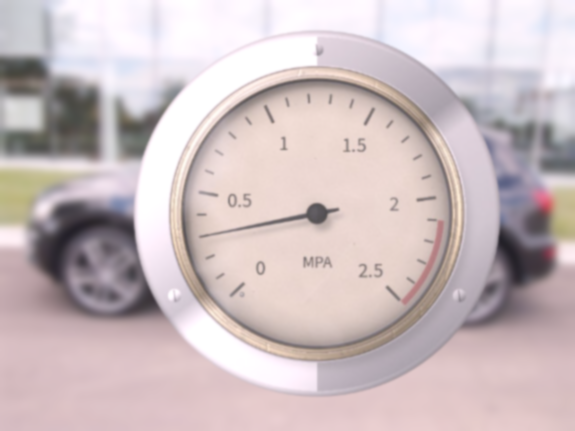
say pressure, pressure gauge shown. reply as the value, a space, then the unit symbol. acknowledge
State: 0.3 MPa
